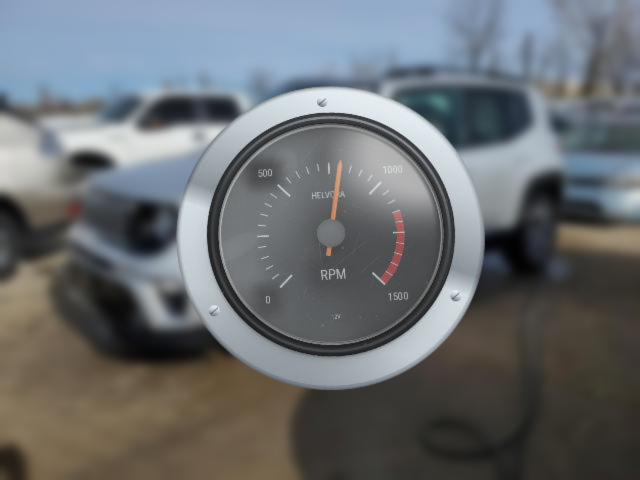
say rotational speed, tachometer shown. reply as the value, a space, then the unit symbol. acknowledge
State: 800 rpm
